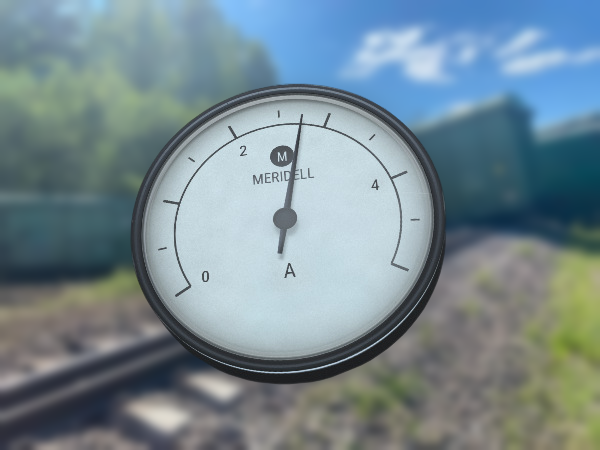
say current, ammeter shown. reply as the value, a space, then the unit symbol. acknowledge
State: 2.75 A
